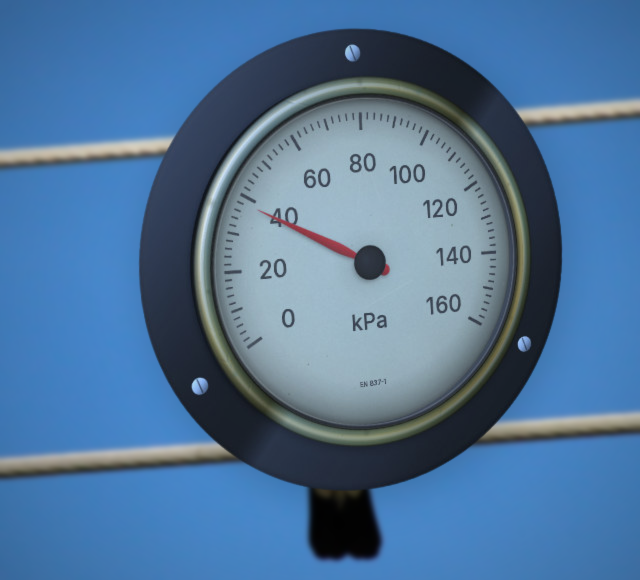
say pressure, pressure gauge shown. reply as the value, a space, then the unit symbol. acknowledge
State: 38 kPa
